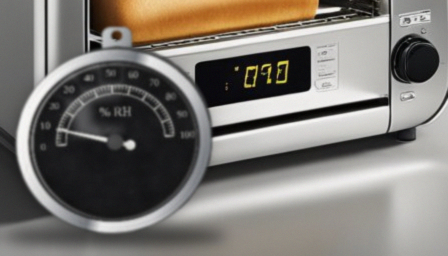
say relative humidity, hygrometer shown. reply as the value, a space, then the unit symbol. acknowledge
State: 10 %
